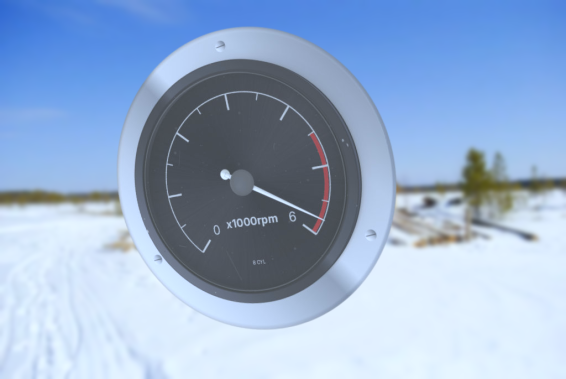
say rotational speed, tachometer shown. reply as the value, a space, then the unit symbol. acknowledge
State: 5750 rpm
